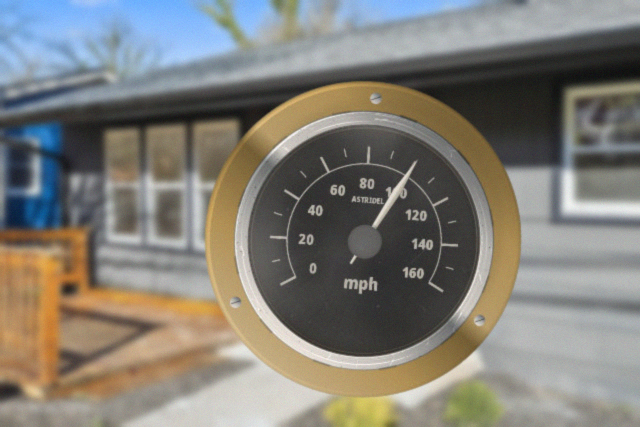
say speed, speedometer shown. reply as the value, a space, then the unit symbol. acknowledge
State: 100 mph
